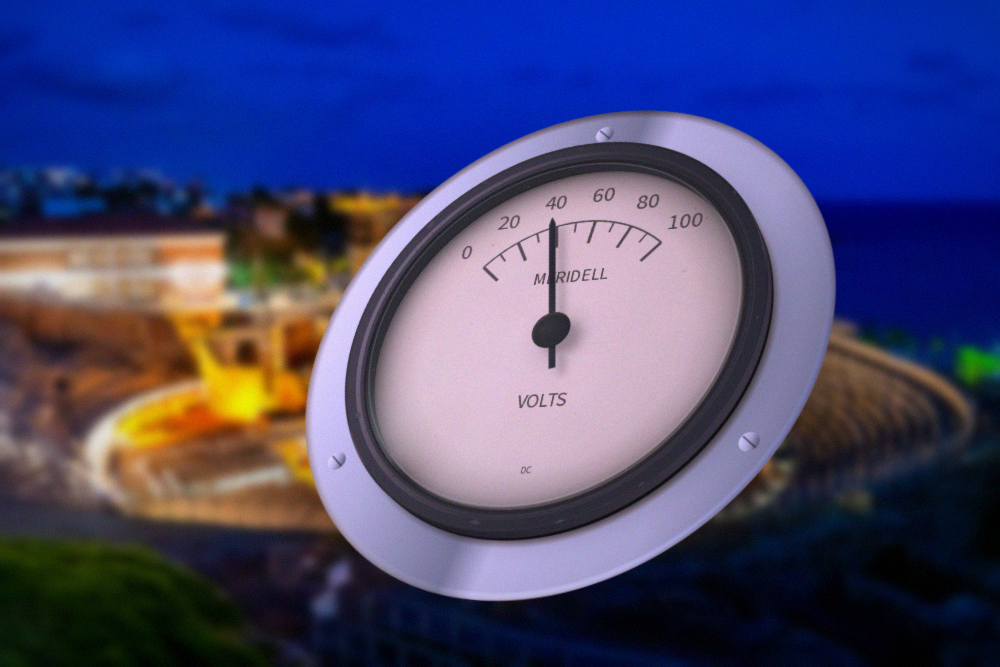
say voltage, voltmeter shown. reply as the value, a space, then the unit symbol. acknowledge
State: 40 V
